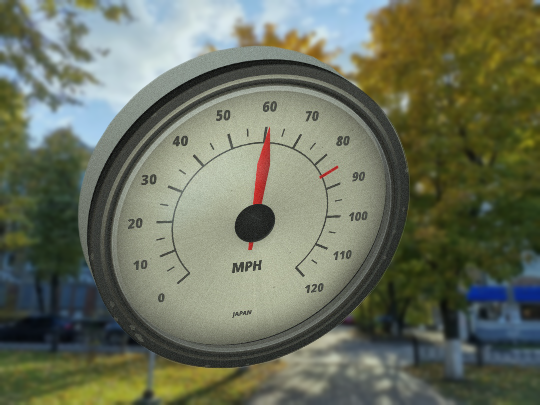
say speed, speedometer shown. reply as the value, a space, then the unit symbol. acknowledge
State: 60 mph
